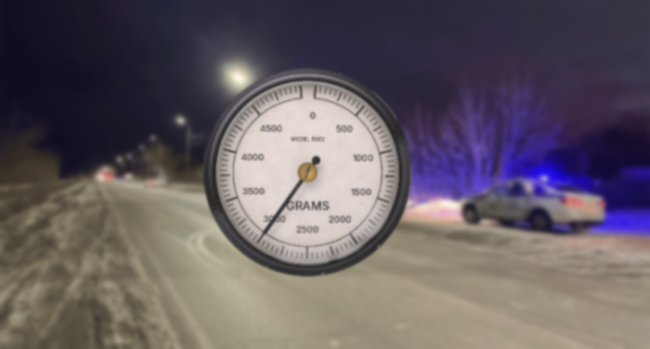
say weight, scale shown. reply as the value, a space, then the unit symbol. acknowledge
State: 3000 g
